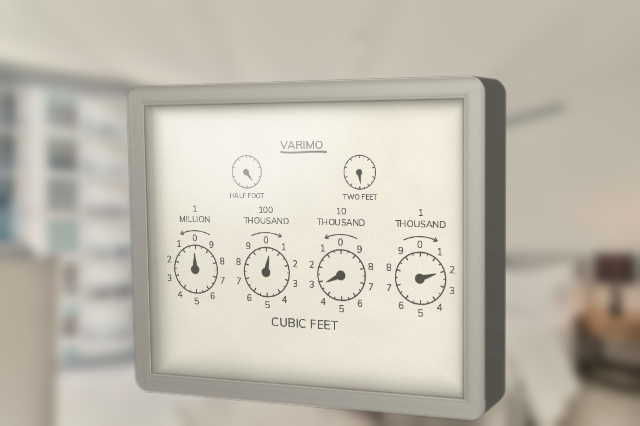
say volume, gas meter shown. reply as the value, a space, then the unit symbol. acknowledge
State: 3200 ft³
